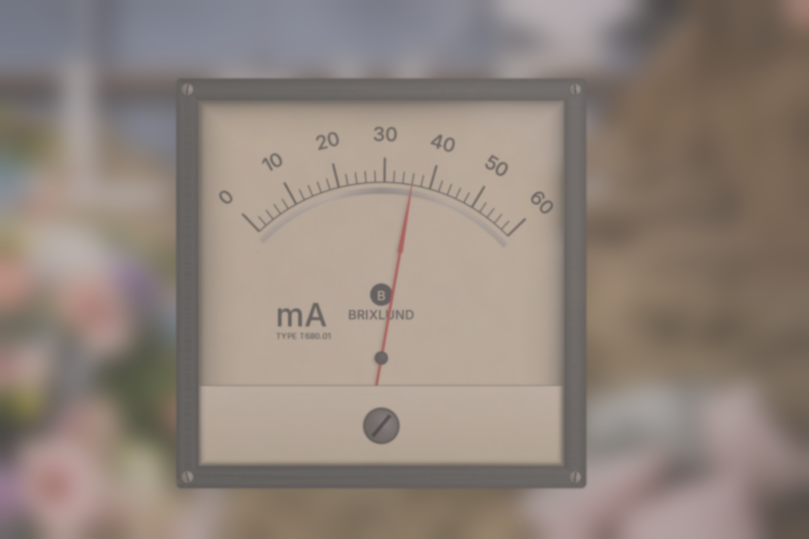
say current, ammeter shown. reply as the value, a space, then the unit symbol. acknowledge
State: 36 mA
